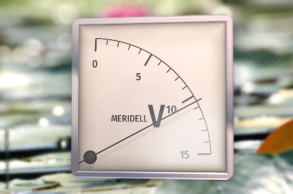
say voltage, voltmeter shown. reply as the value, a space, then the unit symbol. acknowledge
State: 10.5 V
